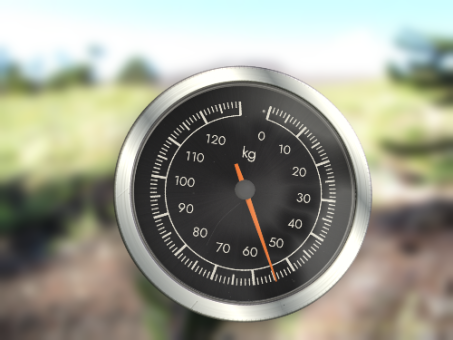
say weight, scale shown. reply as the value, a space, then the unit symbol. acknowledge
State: 55 kg
